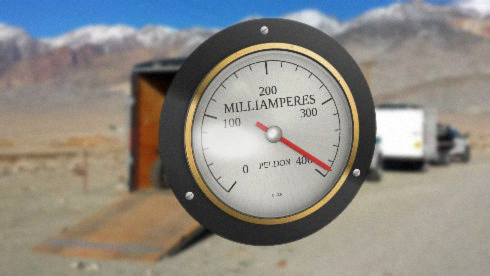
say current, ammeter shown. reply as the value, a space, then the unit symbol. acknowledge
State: 390 mA
